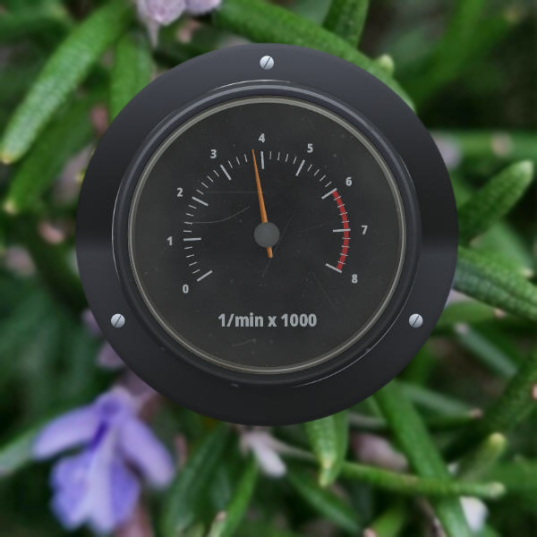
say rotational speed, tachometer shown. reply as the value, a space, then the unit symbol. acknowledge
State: 3800 rpm
